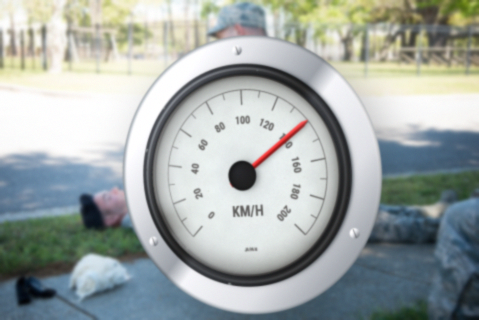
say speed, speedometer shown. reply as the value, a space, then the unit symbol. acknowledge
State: 140 km/h
